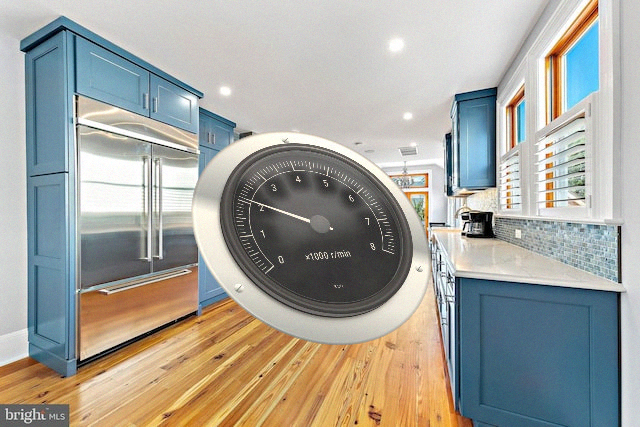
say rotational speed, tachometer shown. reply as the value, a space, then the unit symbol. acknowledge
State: 2000 rpm
